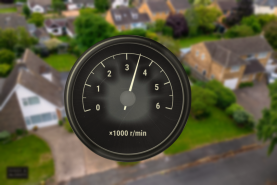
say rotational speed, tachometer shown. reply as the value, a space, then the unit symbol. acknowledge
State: 3500 rpm
